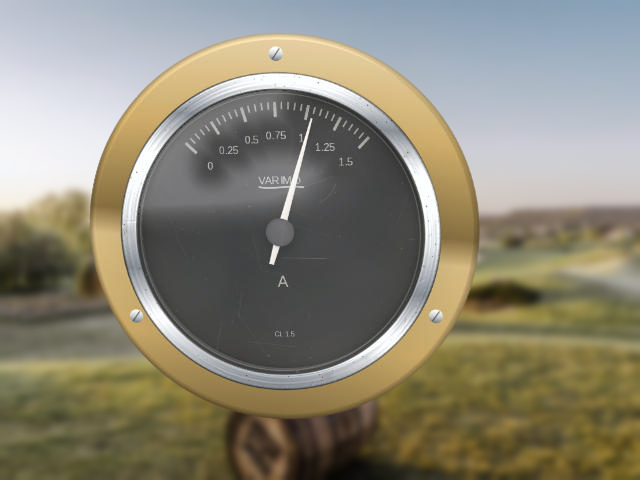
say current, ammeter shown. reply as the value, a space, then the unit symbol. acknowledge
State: 1.05 A
